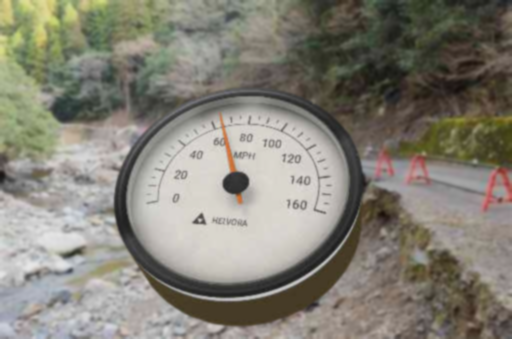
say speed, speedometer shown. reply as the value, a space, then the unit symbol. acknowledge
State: 65 mph
